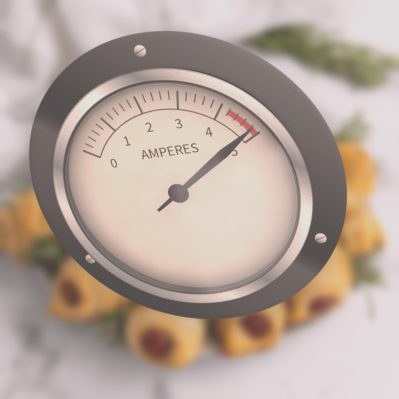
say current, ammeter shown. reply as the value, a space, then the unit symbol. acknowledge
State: 4.8 A
